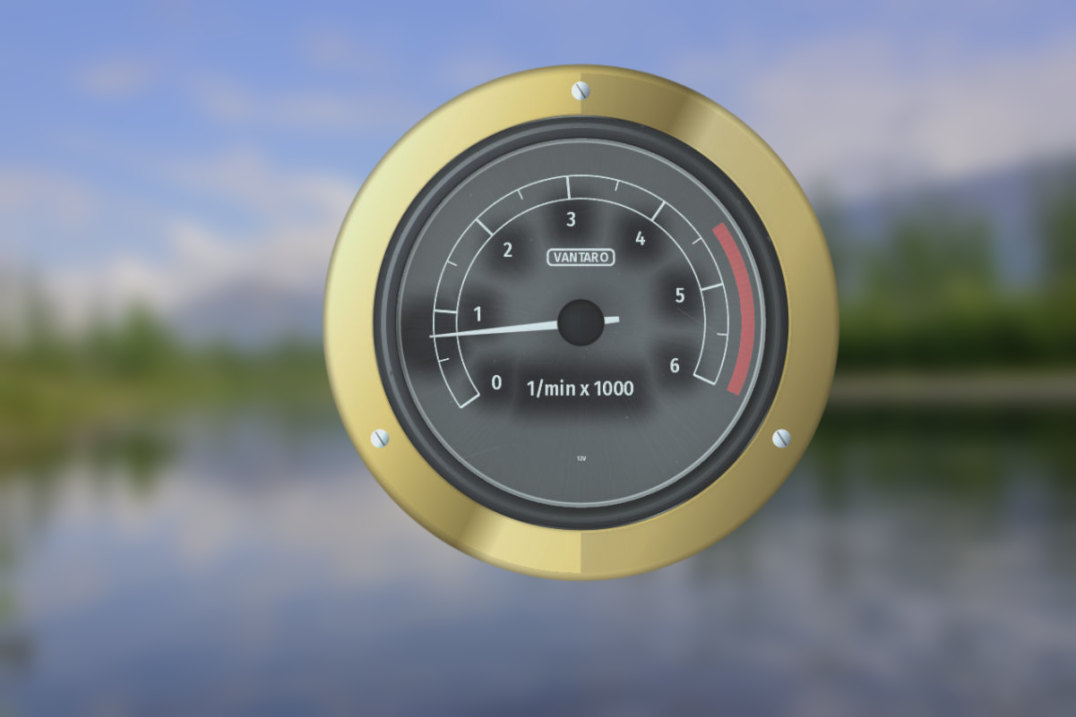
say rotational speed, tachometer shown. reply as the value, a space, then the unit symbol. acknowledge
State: 750 rpm
